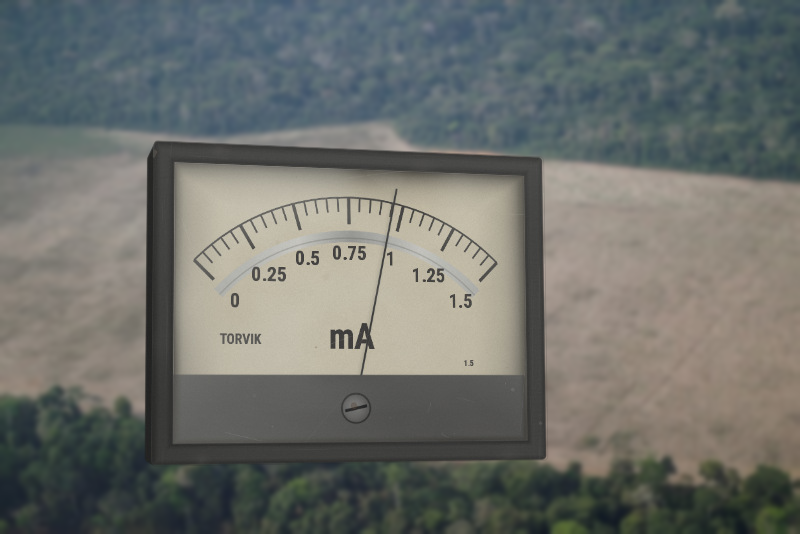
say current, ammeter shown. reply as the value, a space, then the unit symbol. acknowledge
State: 0.95 mA
